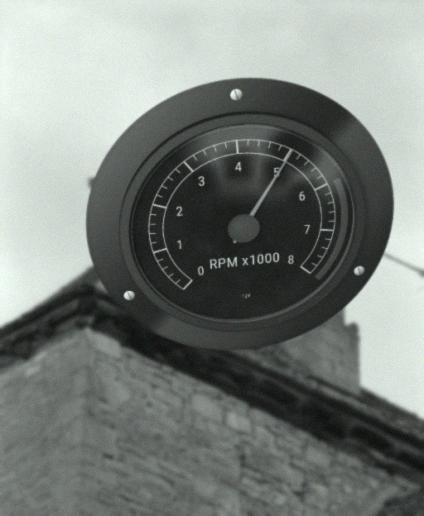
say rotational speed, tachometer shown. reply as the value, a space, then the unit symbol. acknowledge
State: 5000 rpm
